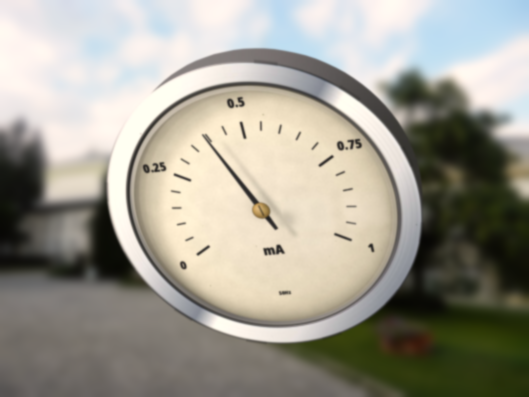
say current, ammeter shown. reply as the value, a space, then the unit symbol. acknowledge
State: 0.4 mA
